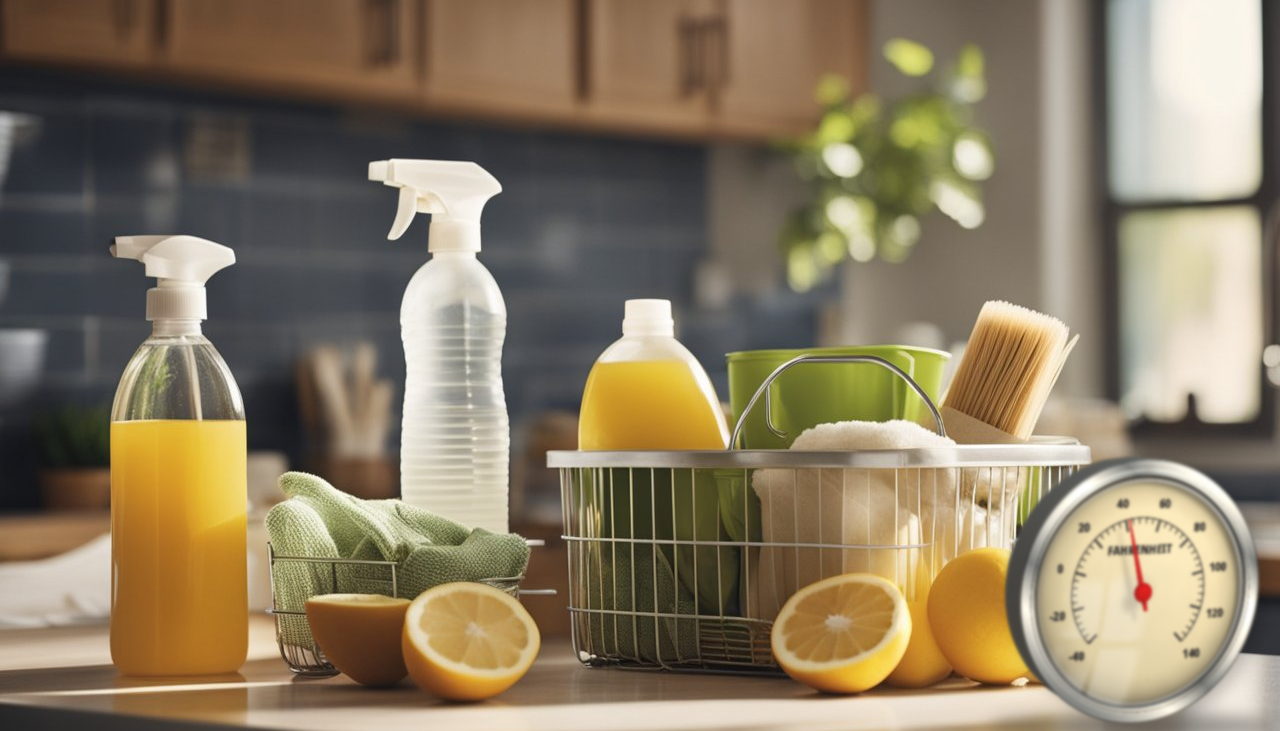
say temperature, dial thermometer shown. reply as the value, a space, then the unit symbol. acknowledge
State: 40 °F
